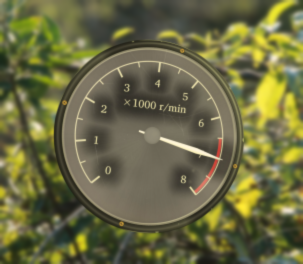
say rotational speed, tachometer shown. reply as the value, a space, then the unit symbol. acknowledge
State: 7000 rpm
